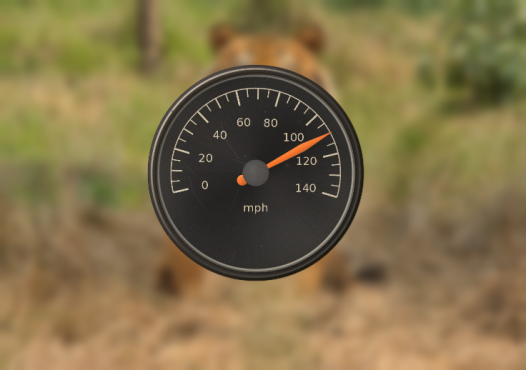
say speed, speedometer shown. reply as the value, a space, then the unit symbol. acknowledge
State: 110 mph
